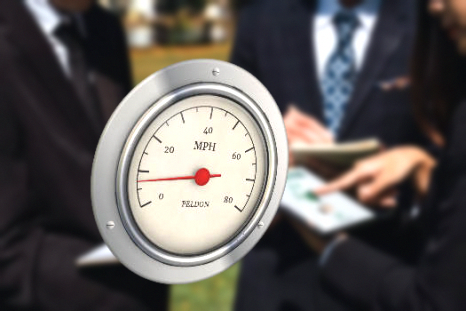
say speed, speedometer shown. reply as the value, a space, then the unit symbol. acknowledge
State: 7.5 mph
